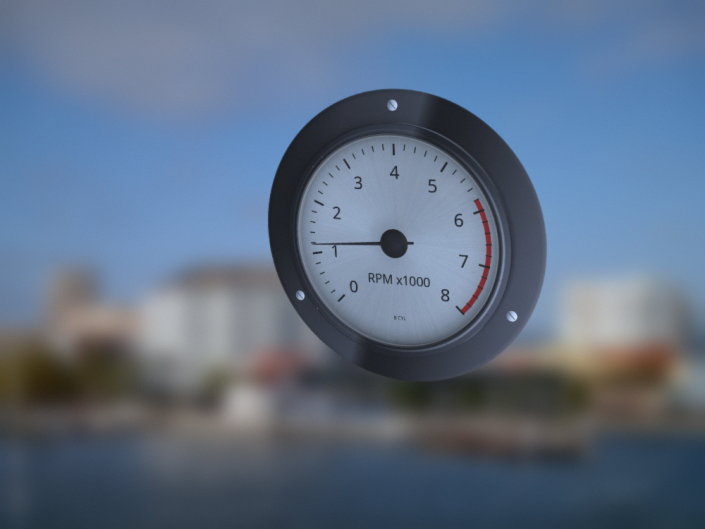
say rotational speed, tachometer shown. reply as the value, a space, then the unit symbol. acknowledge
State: 1200 rpm
